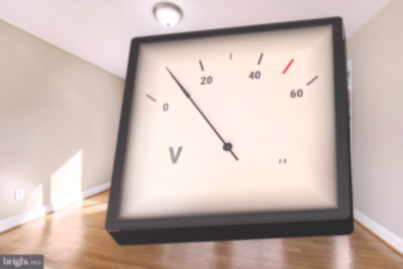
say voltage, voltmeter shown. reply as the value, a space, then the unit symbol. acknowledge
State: 10 V
